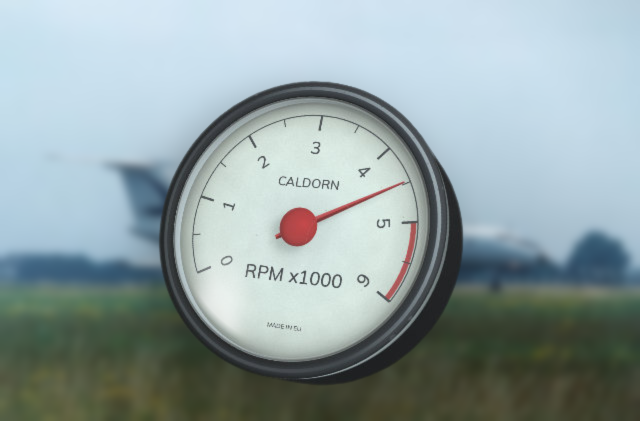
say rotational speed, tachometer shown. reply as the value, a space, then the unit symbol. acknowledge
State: 4500 rpm
